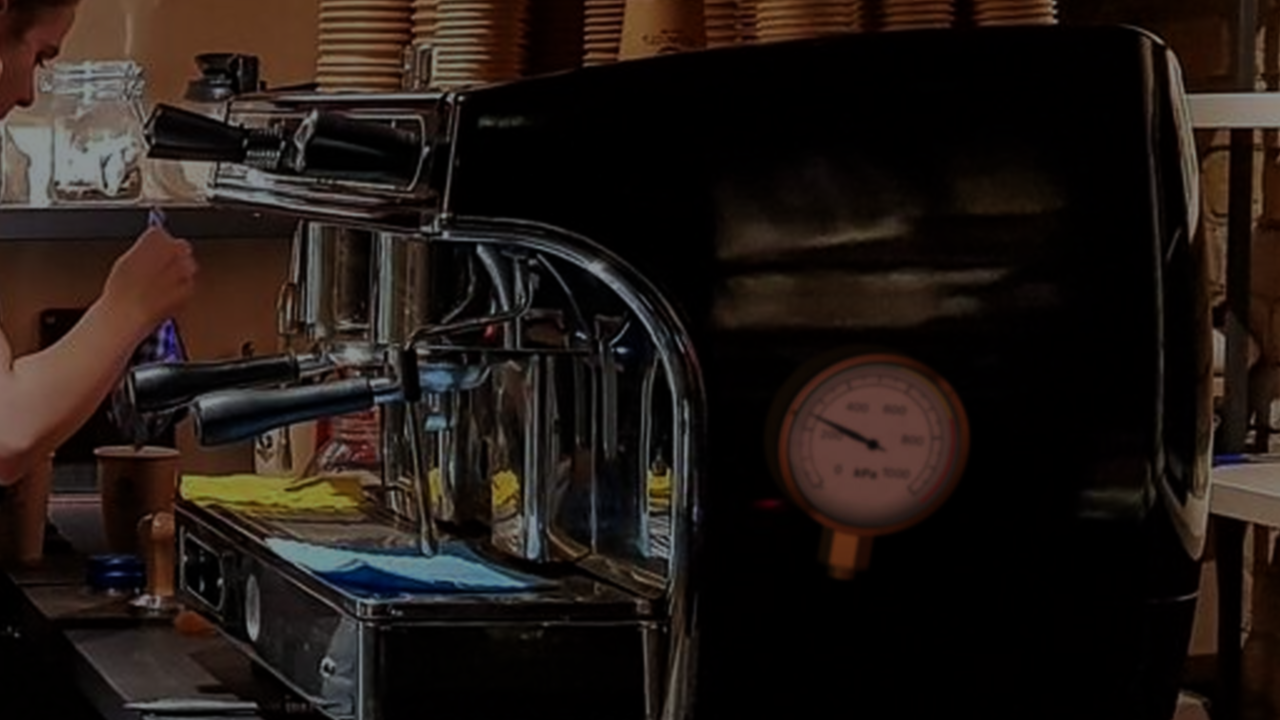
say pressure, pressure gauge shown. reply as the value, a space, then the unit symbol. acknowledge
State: 250 kPa
